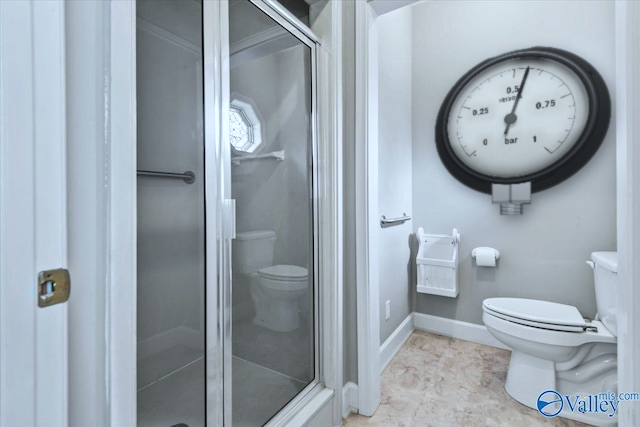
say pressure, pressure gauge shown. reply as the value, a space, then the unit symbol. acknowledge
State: 0.55 bar
